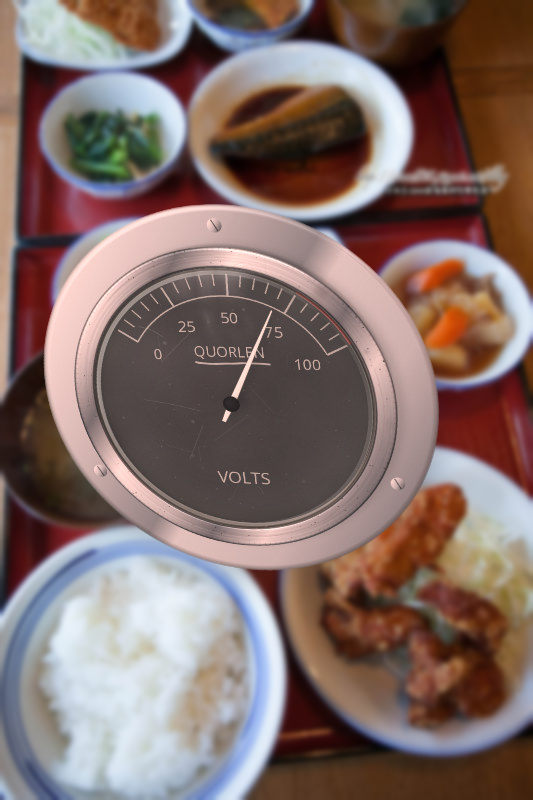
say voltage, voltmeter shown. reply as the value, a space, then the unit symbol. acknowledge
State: 70 V
